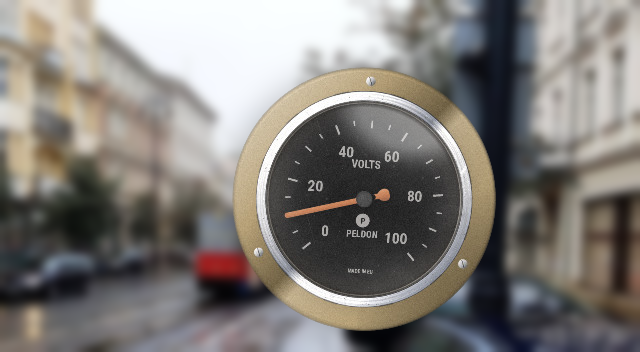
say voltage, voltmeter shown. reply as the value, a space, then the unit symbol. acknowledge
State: 10 V
